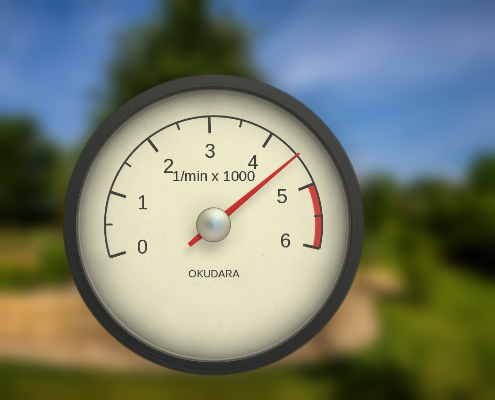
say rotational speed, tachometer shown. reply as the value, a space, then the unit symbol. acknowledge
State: 4500 rpm
